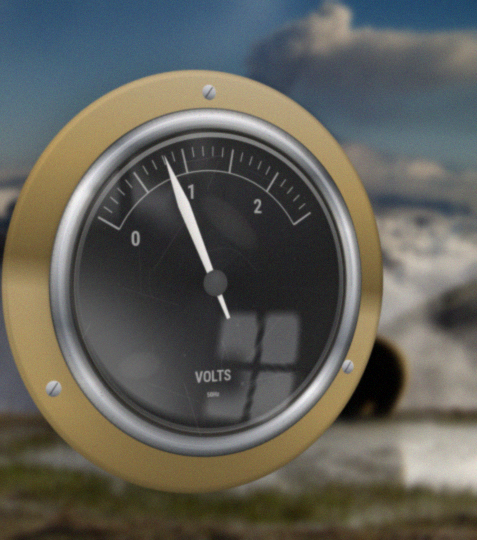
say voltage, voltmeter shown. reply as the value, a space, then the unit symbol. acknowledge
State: 0.8 V
